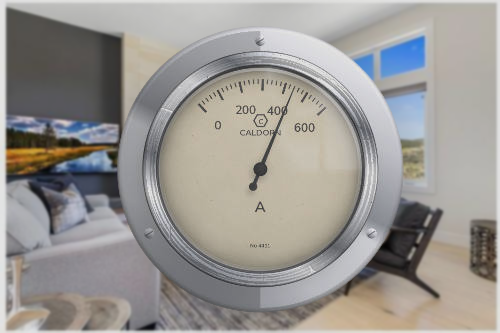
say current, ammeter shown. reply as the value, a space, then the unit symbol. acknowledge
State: 440 A
